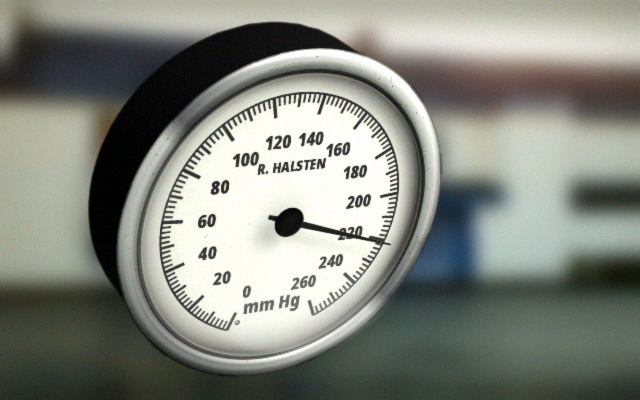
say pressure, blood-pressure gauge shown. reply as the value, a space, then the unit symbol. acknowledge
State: 220 mmHg
